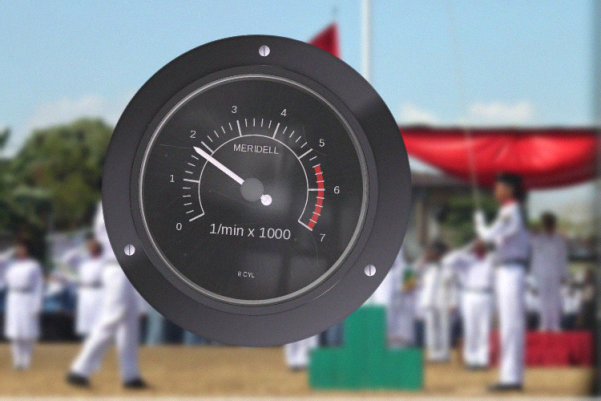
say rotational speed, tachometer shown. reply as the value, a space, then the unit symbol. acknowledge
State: 1800 rpm
